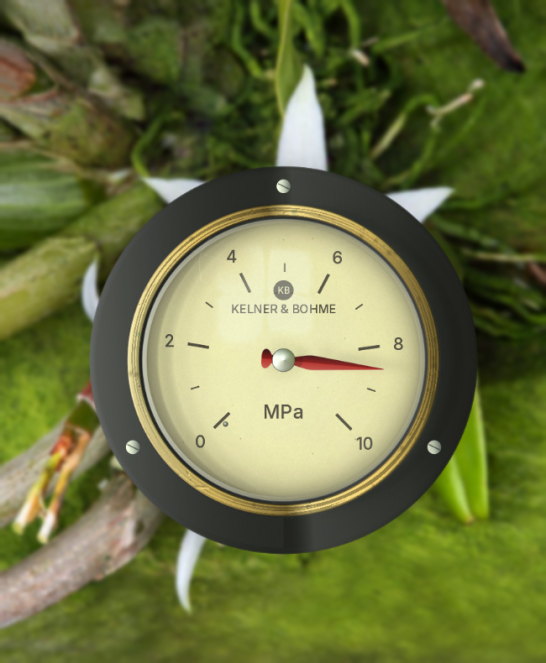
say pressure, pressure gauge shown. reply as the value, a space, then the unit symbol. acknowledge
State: 8.5 MPa
